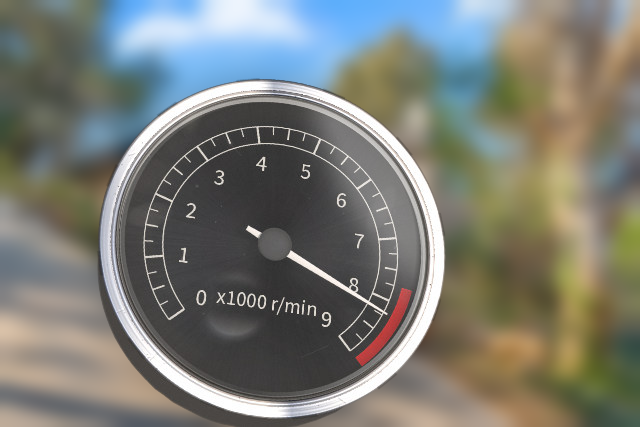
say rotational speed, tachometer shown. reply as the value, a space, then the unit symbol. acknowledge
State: 8250 rpm
